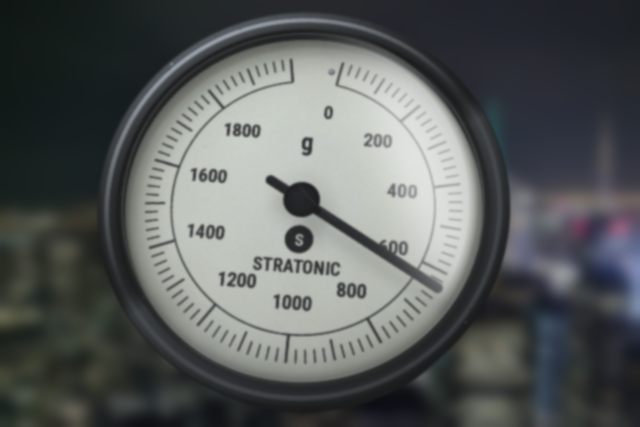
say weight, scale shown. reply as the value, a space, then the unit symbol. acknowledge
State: 640 g
